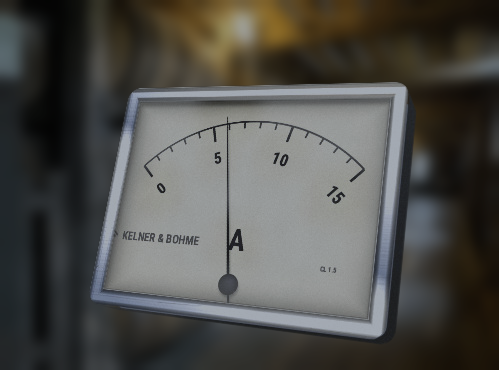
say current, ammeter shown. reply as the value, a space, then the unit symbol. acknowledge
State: 6 A
